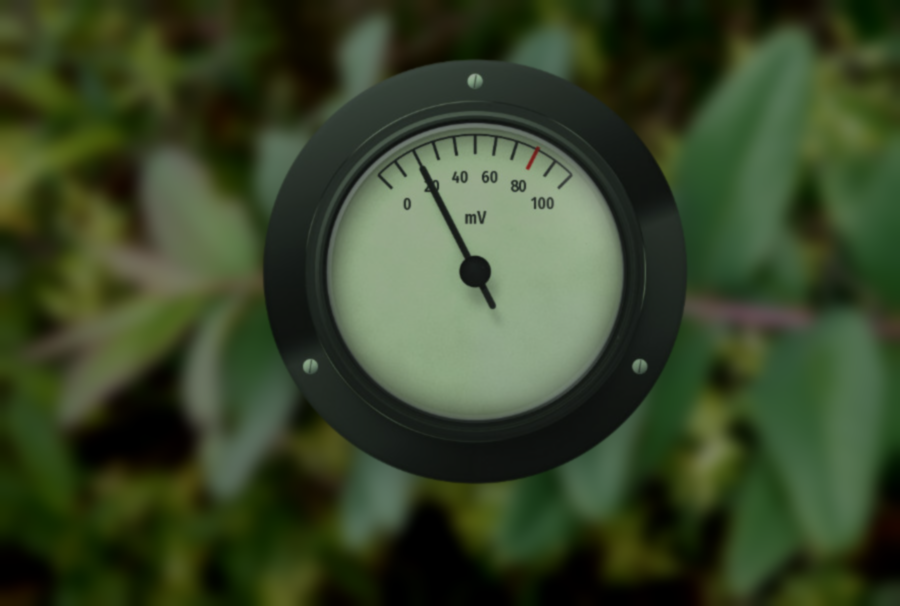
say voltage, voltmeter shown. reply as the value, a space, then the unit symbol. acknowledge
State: 20 mV
